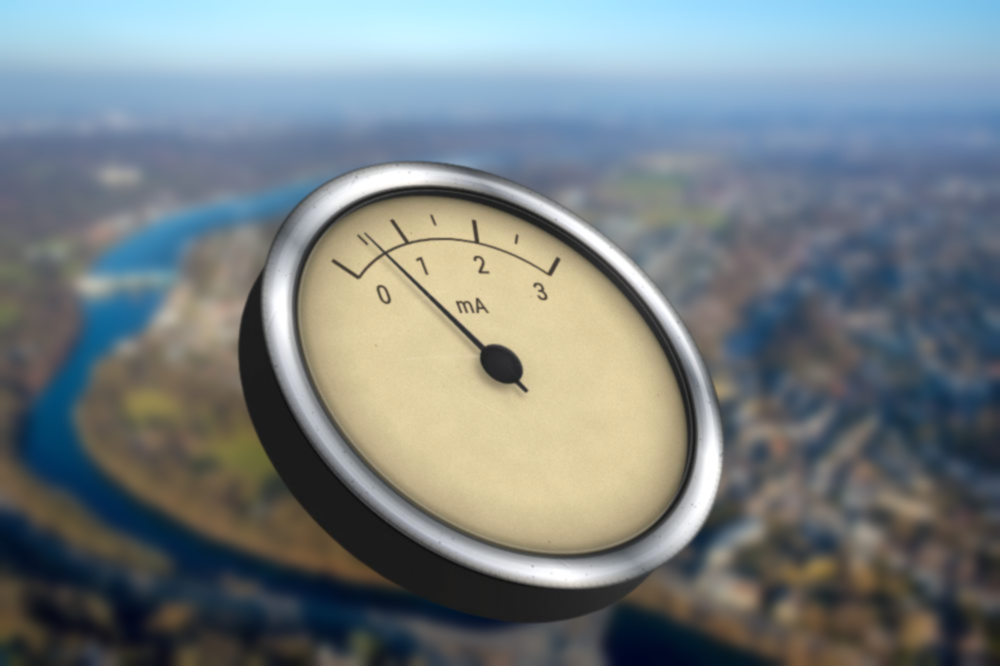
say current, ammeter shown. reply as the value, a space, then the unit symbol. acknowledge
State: 0.5 mA
